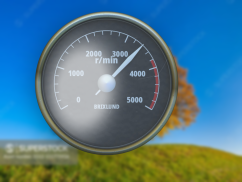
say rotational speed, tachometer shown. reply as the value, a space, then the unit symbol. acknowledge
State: 3400 rpm
